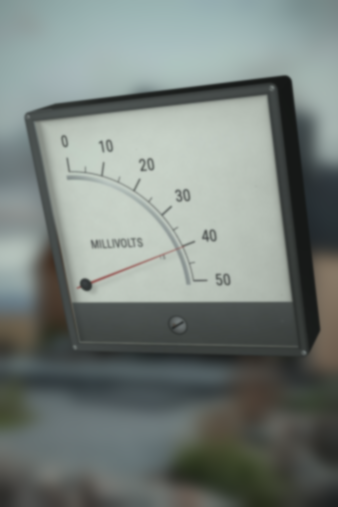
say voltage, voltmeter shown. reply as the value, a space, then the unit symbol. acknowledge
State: 40 mV
